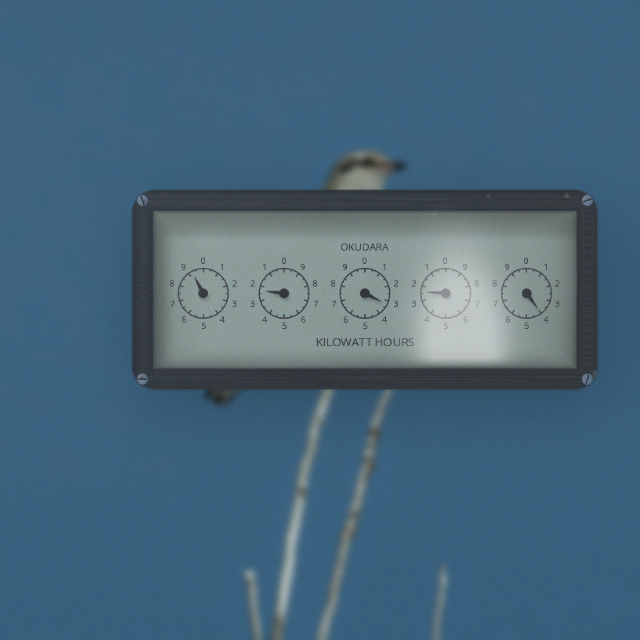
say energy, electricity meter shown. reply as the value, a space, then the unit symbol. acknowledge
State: 92324 kWh
